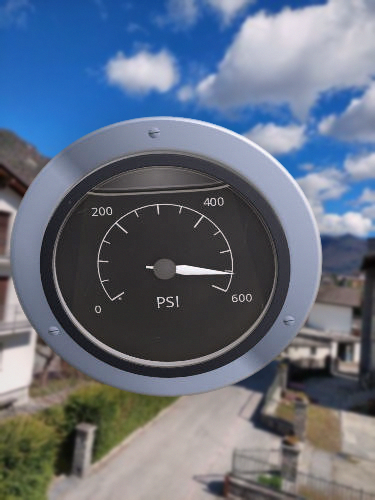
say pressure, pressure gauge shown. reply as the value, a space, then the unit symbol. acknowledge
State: 550 psi
